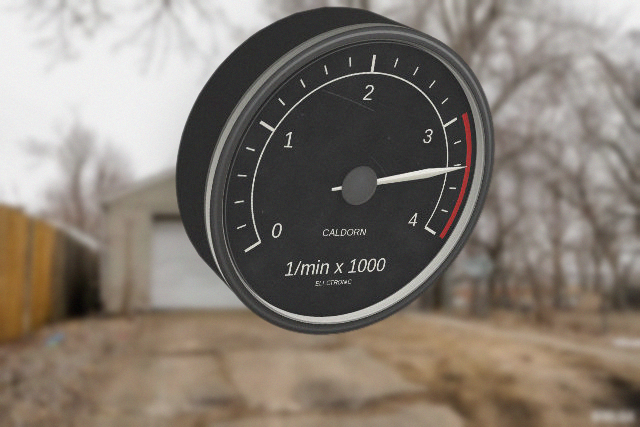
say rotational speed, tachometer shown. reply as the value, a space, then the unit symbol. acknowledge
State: 3400 rpm
